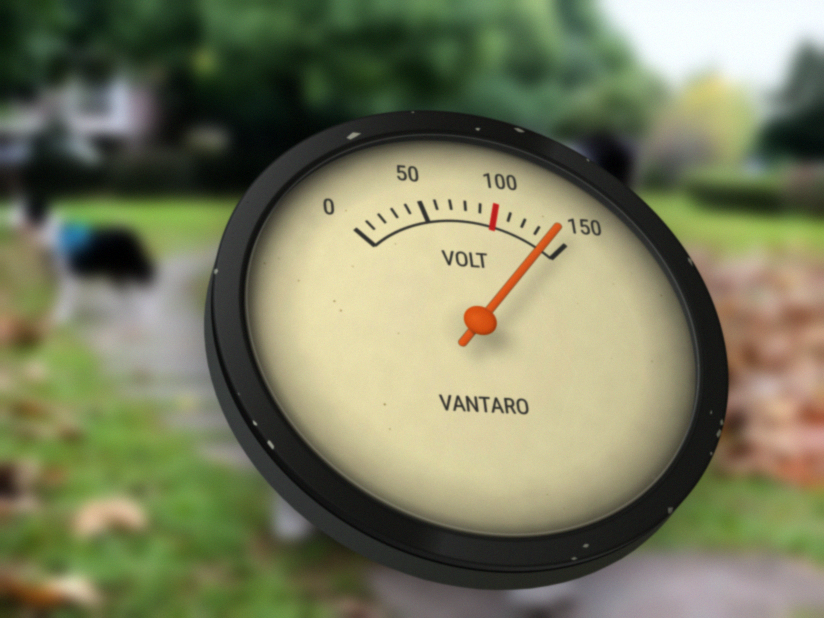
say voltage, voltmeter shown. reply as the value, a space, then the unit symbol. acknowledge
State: 140 V
